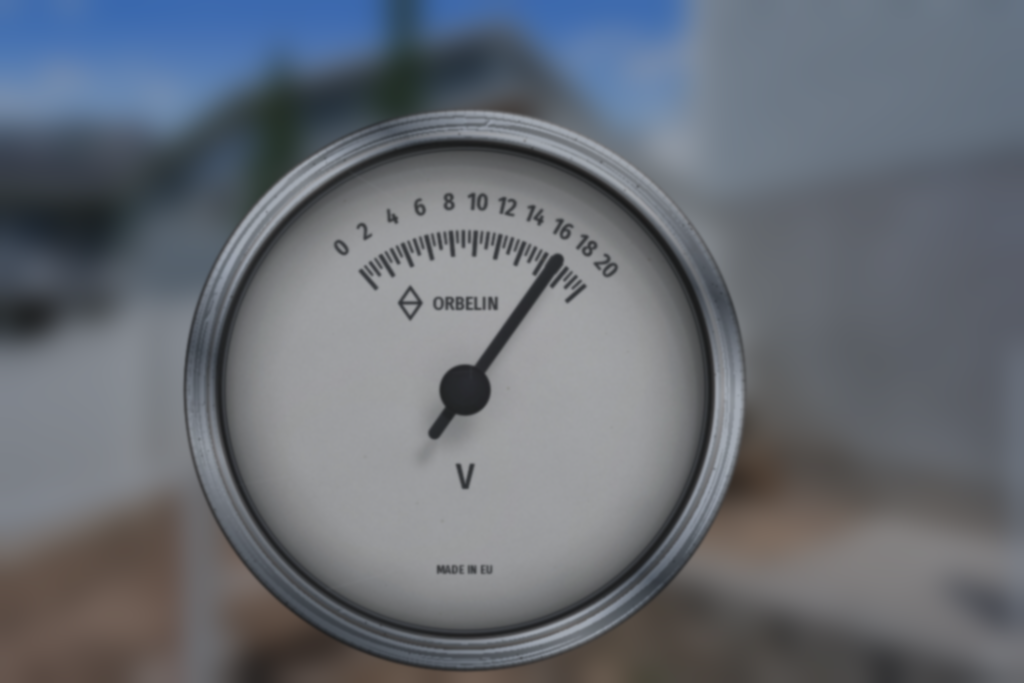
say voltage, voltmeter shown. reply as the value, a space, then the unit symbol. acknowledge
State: 17 V
